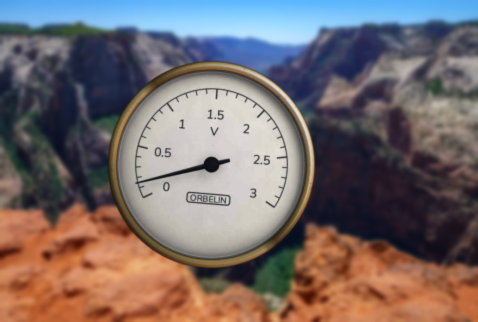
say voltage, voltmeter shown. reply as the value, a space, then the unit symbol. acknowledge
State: 0.15 V
